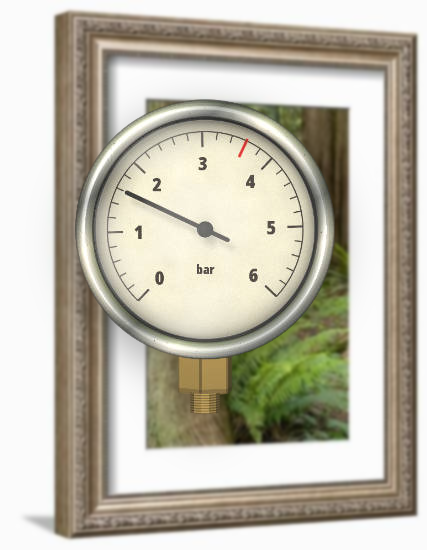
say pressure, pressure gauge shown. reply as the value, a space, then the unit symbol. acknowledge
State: 1.6 bar
